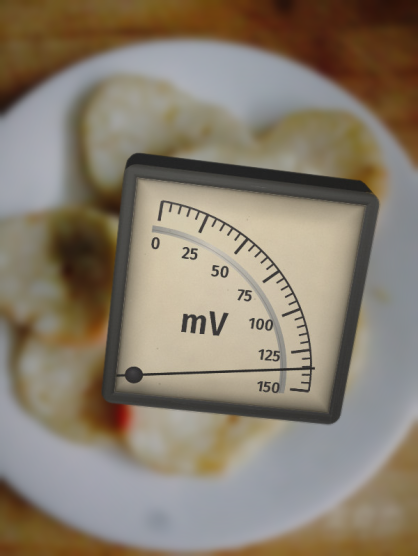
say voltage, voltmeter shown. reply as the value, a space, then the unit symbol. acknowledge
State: 135 mV
